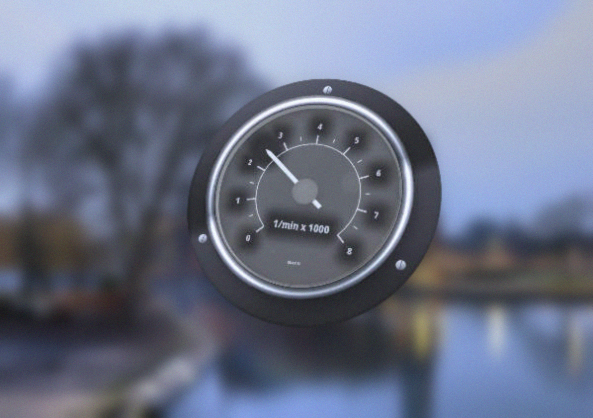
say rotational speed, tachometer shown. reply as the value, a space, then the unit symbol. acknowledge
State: 2500 rpm
